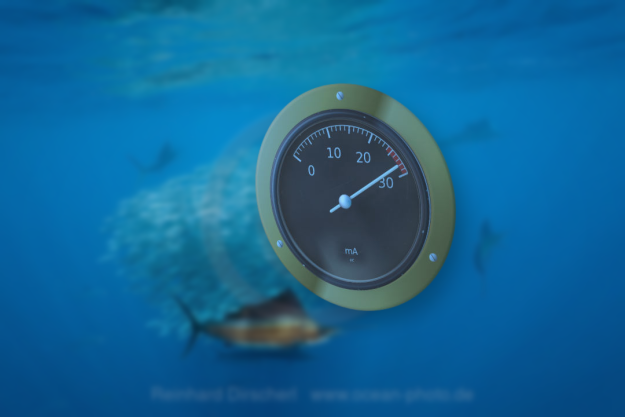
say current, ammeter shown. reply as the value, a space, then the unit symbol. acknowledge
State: 28 mA
